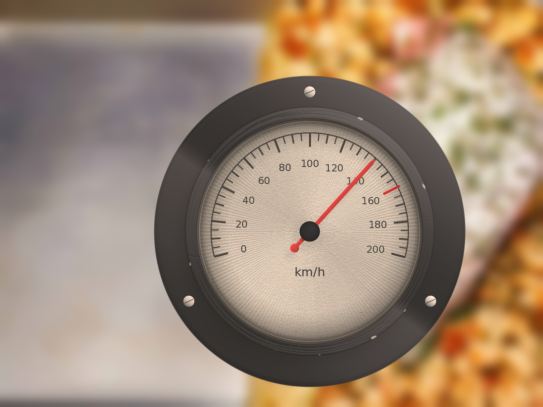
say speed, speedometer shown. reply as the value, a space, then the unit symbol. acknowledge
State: 140 km/h
